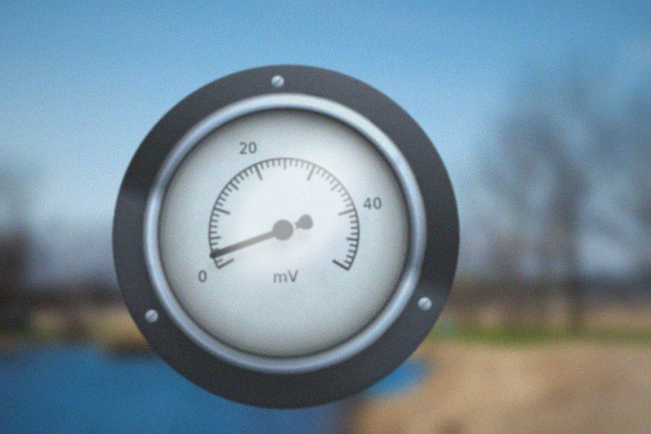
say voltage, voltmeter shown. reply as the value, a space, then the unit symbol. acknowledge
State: 2 mV
